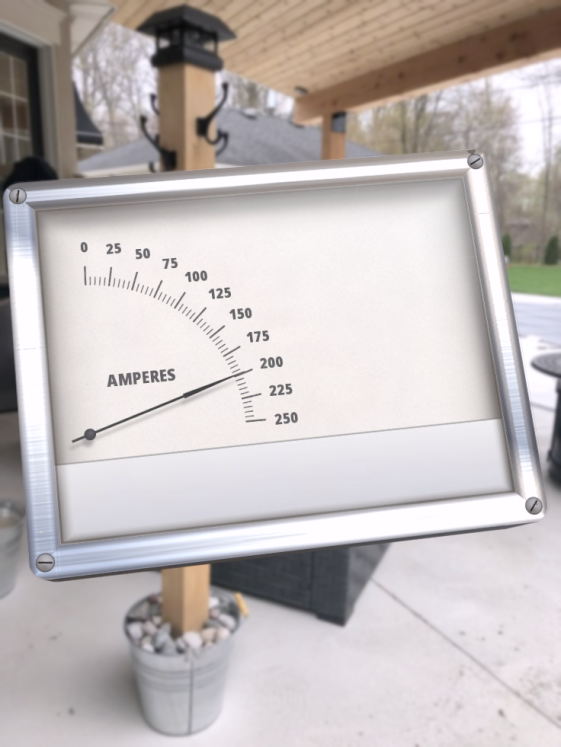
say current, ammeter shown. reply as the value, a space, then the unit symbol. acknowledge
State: 200 A
